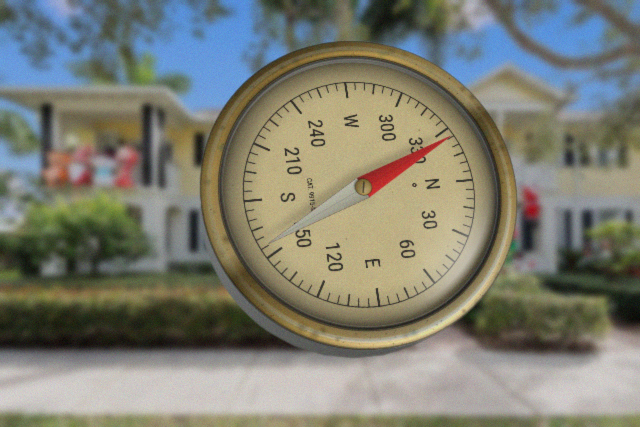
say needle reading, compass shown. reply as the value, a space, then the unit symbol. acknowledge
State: 335 °
